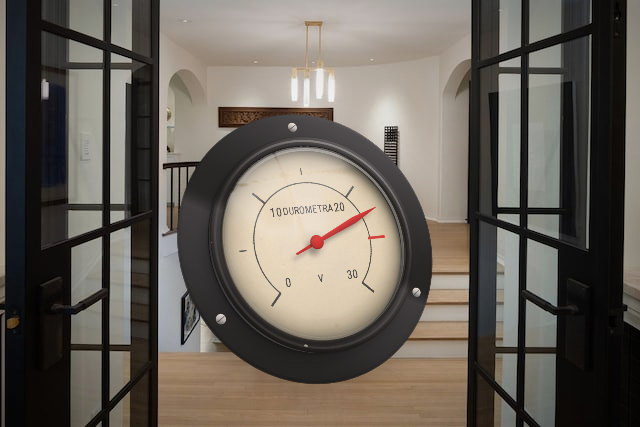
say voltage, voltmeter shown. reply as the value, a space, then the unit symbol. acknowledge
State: 22.5 V
